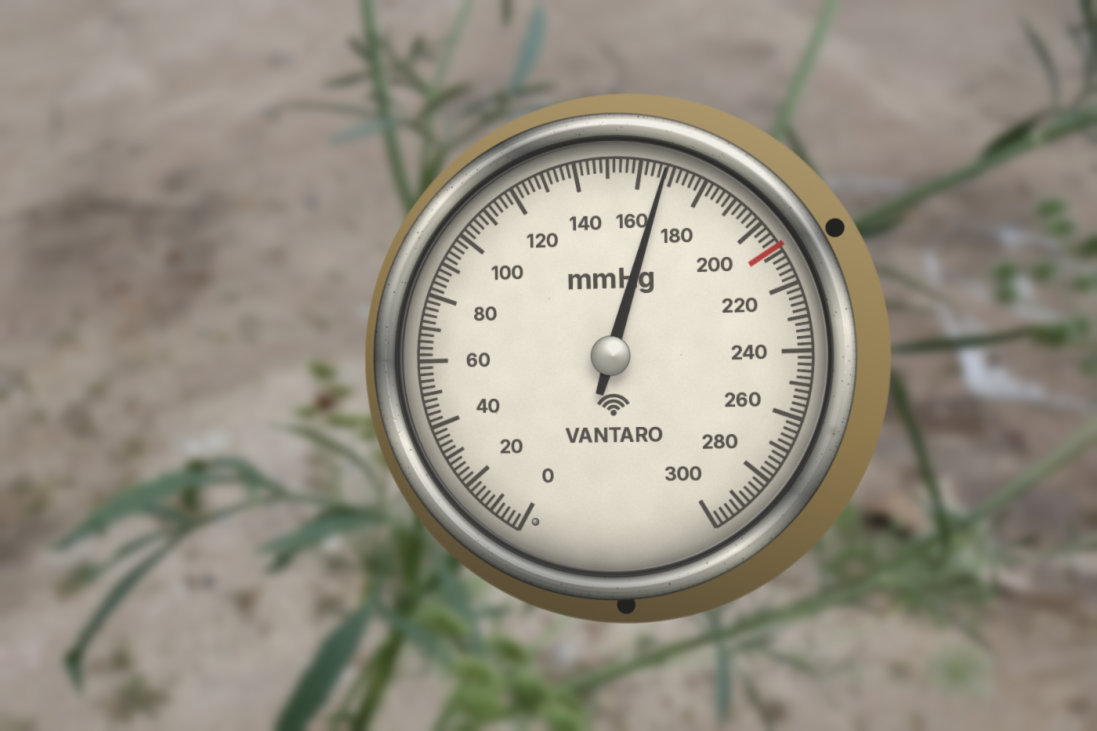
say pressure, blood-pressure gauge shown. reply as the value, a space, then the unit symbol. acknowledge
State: 168 mmHg
